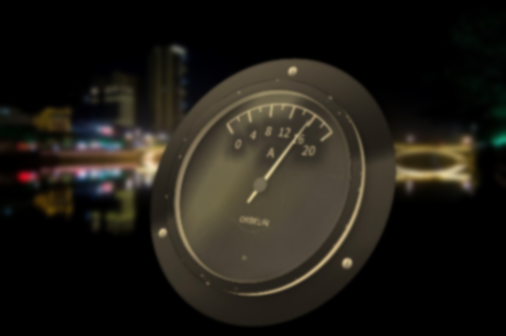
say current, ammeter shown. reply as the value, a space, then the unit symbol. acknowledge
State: 16 A
